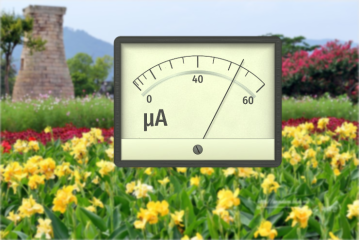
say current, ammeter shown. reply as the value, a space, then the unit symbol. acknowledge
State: 52.5 µA
